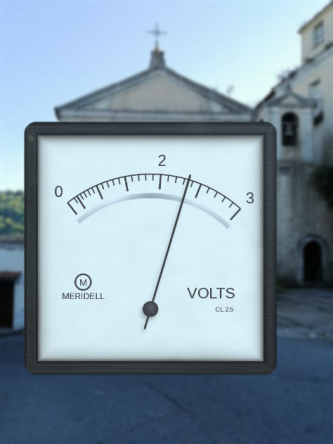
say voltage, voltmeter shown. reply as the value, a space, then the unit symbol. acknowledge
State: 2.35 V
